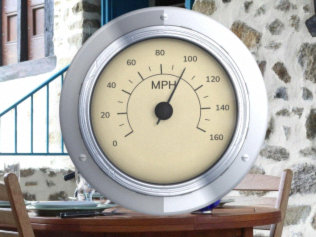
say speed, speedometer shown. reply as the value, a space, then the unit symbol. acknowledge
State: 100 mph
